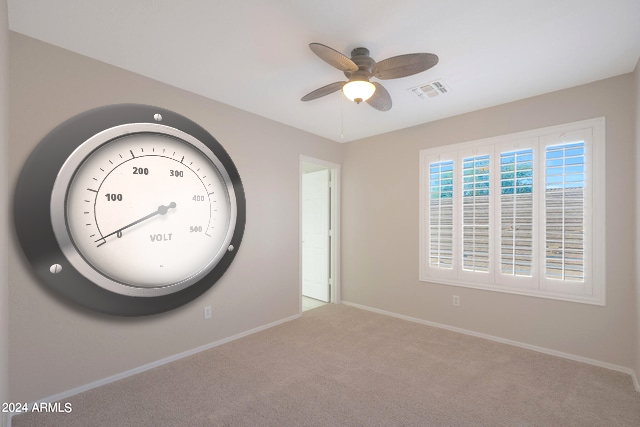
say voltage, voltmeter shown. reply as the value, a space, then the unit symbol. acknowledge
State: 10 V
